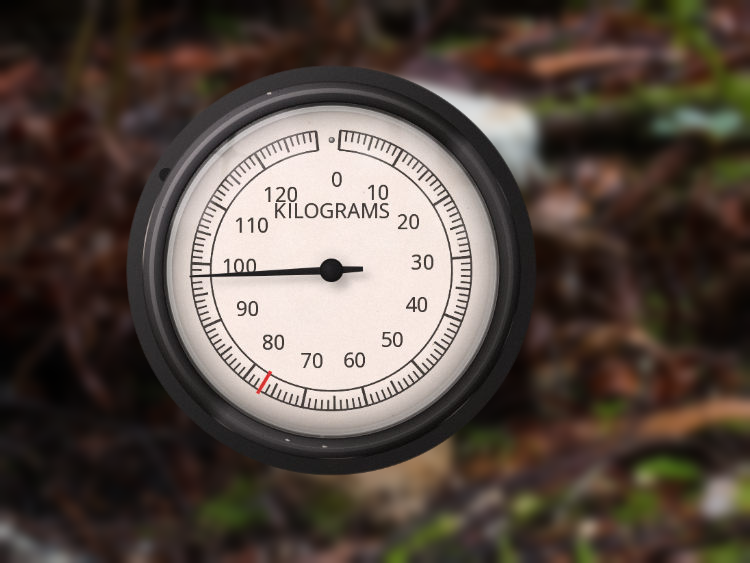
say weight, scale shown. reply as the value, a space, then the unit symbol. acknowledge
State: 98 kg
